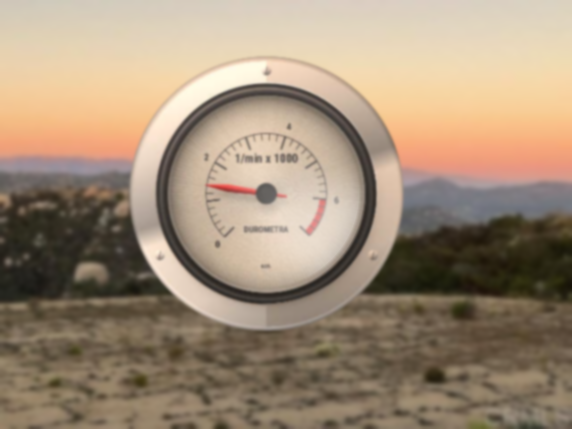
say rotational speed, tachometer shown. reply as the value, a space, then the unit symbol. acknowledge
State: 1400 rpm
